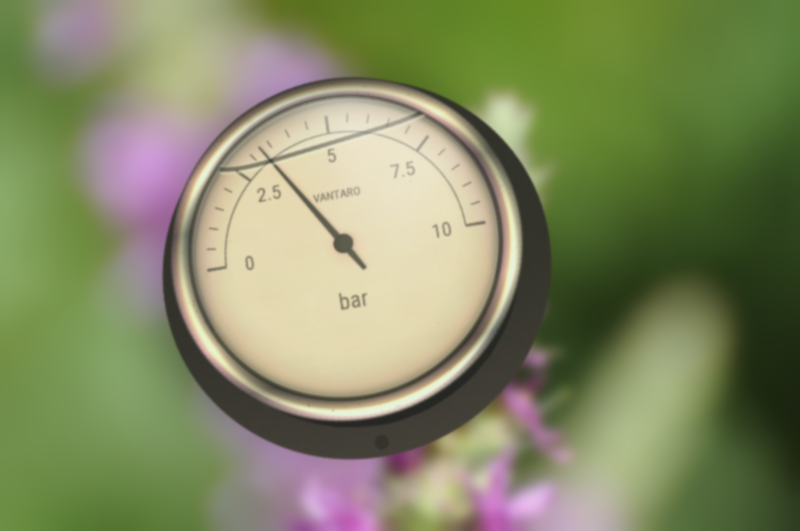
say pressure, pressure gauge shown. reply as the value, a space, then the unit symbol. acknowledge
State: 3.25 bar
